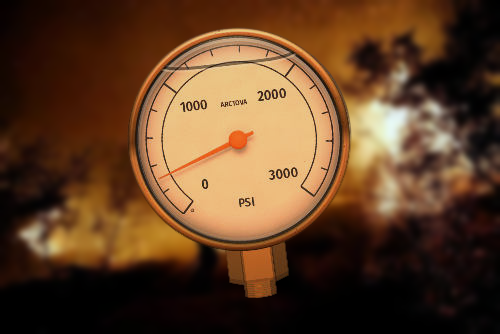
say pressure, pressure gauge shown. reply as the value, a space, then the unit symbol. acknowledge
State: 300 psi
